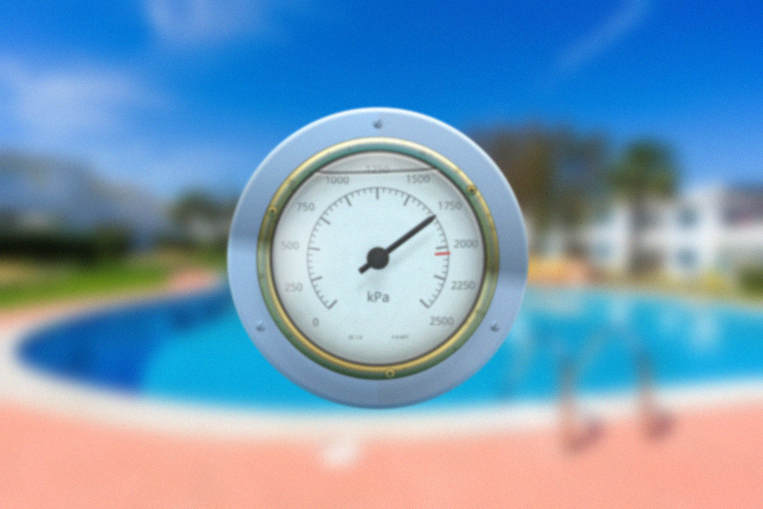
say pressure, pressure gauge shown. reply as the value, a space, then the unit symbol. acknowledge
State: 1750 kPa
